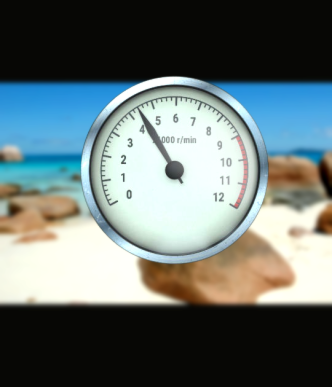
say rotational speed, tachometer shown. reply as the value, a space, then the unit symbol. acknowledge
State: 4400 rpm
